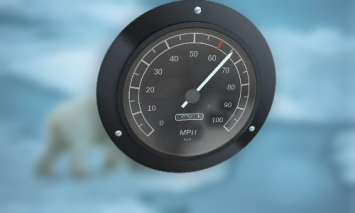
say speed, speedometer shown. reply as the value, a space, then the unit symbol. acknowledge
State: 65 mph
